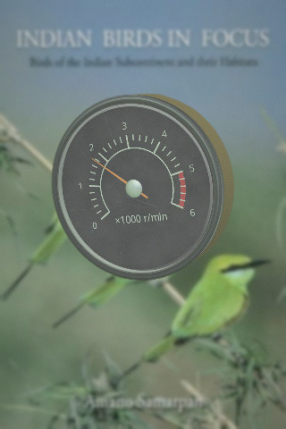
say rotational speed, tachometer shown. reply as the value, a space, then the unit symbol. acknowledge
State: 1800 rpm
